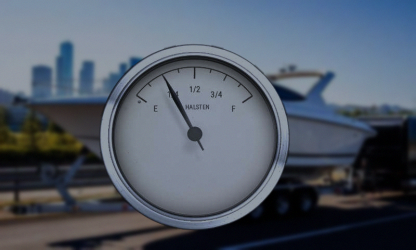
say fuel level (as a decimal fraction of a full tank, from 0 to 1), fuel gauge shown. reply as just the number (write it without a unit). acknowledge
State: 0.25
